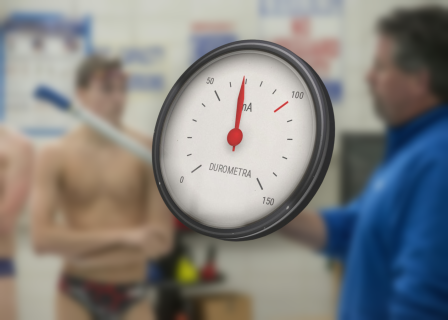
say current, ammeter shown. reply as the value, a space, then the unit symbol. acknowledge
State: 70 mA
